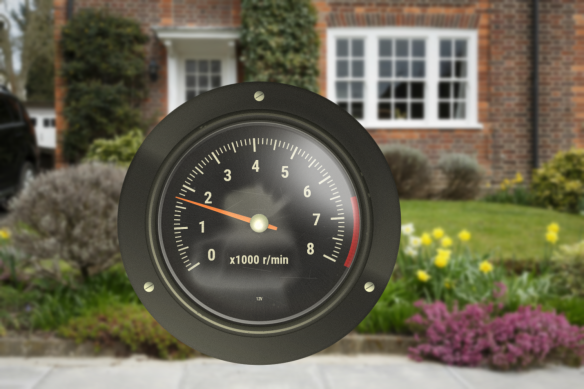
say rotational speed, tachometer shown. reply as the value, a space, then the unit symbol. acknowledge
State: 1700 rpm
